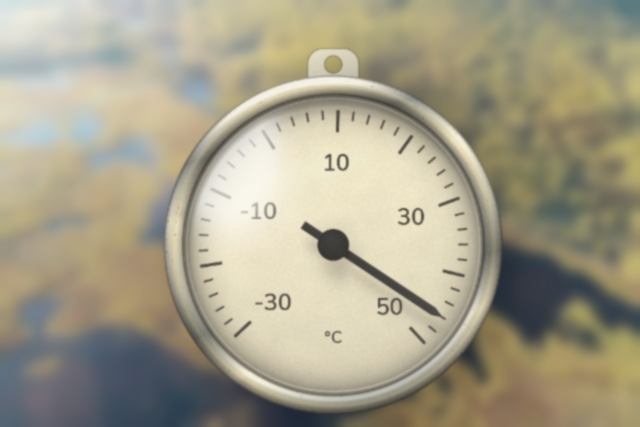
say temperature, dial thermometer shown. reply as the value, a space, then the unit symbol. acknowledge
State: 46 °C
